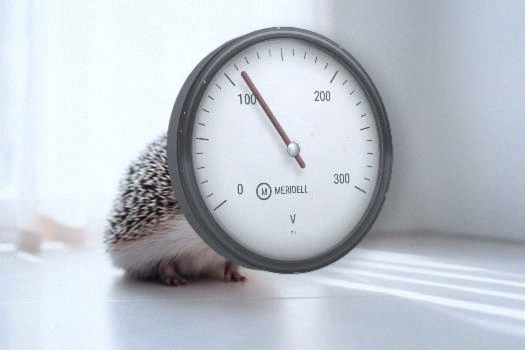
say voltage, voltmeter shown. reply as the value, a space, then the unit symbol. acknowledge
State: 110 V
